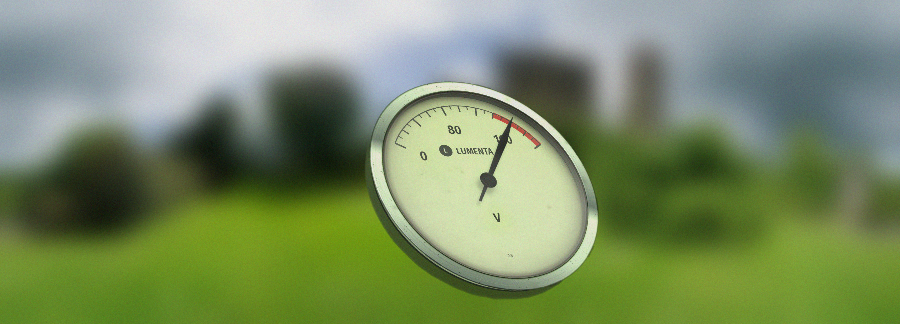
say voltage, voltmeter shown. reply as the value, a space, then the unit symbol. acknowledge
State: 160 V
